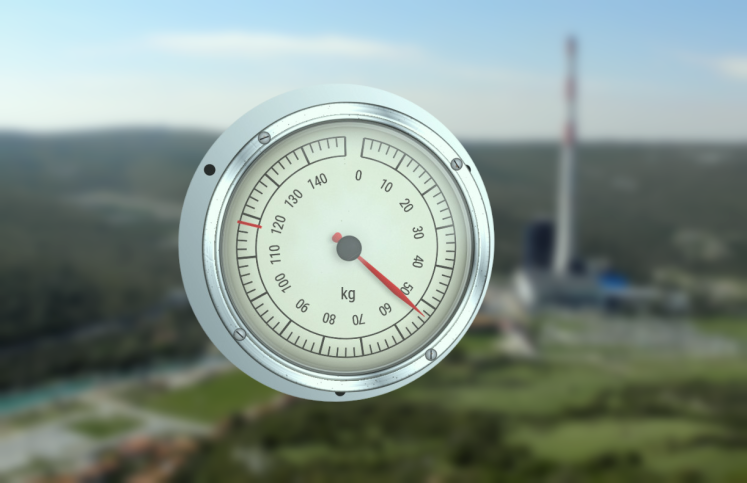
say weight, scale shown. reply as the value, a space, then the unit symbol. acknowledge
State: 53 kg
